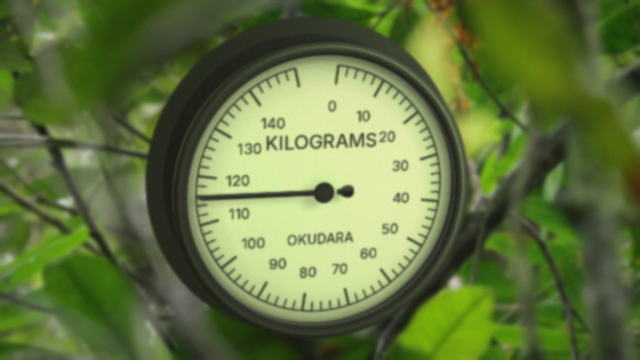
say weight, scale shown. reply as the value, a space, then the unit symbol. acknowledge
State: 116 kg
